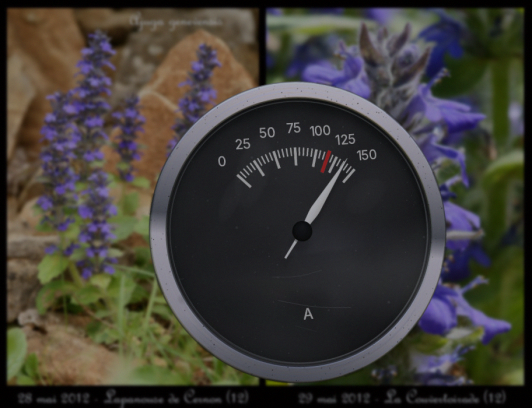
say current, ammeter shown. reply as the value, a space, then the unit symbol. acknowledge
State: 135 A
